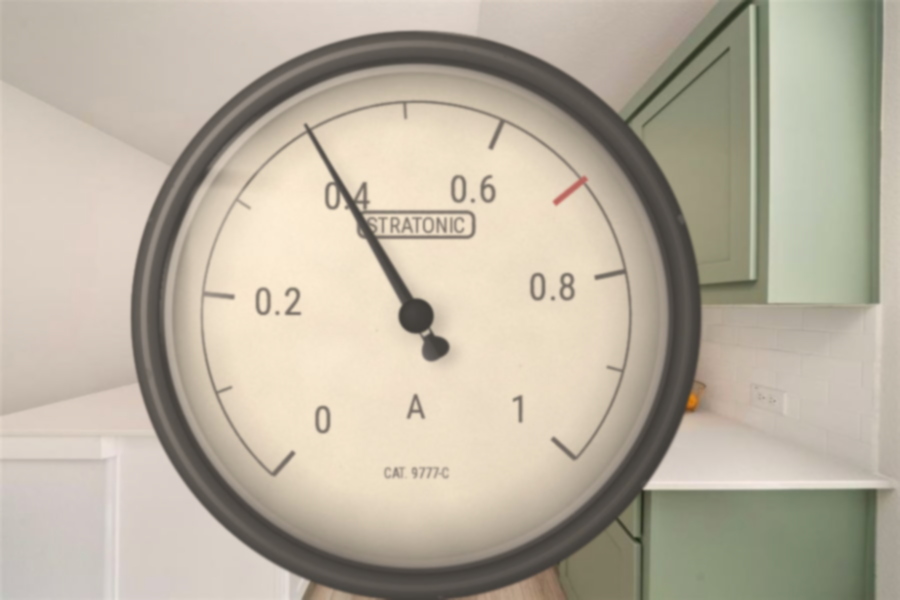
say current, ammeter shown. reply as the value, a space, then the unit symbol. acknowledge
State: 0.4 A
